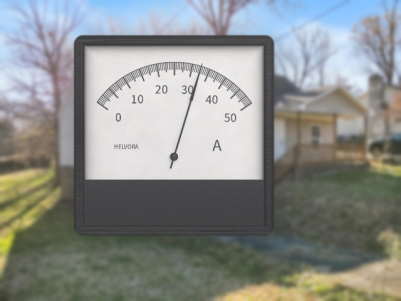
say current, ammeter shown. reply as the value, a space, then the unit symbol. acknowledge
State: 32.5 A
